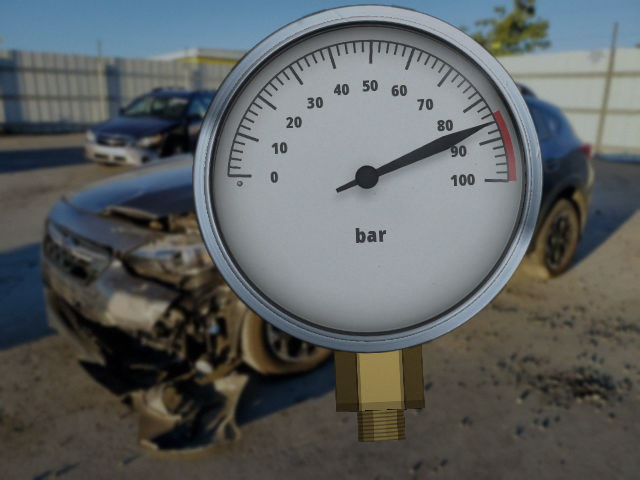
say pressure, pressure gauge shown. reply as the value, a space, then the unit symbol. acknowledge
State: 86 bar
